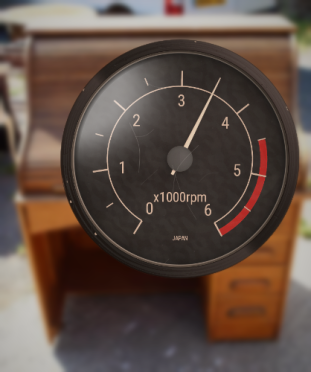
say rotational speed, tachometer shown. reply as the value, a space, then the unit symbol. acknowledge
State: 3500 rpm
